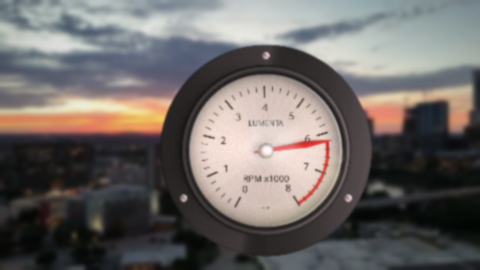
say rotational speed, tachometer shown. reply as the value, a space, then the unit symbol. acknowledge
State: 6200 rpm
